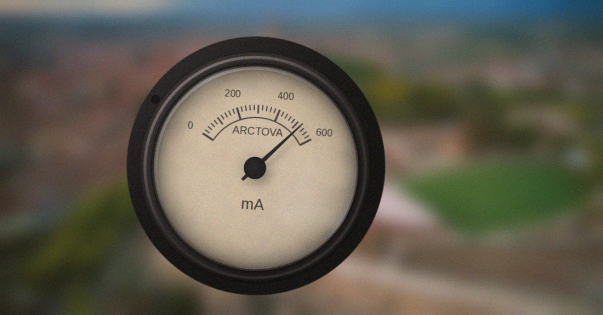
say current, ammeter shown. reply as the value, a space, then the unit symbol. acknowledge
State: 520 mA
